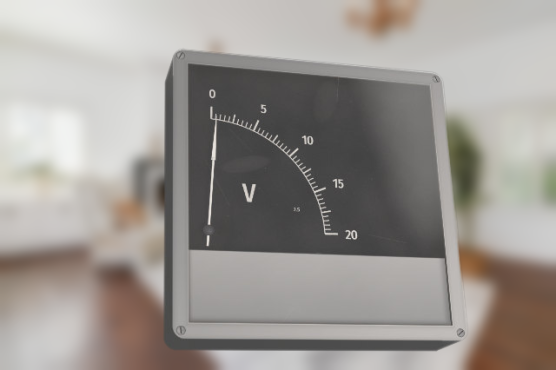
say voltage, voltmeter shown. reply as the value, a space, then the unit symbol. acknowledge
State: 0.5 V
